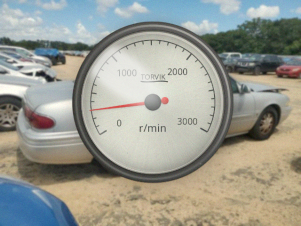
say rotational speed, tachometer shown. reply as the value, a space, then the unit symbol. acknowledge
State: 300 rpm
